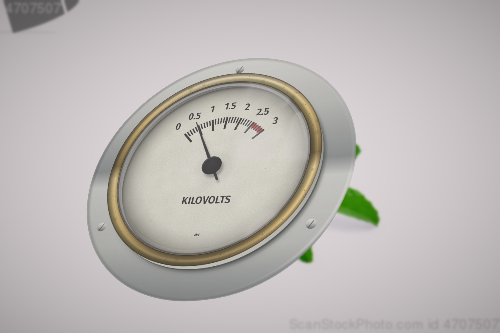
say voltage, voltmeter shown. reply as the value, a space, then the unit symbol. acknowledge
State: 0.5 kV
